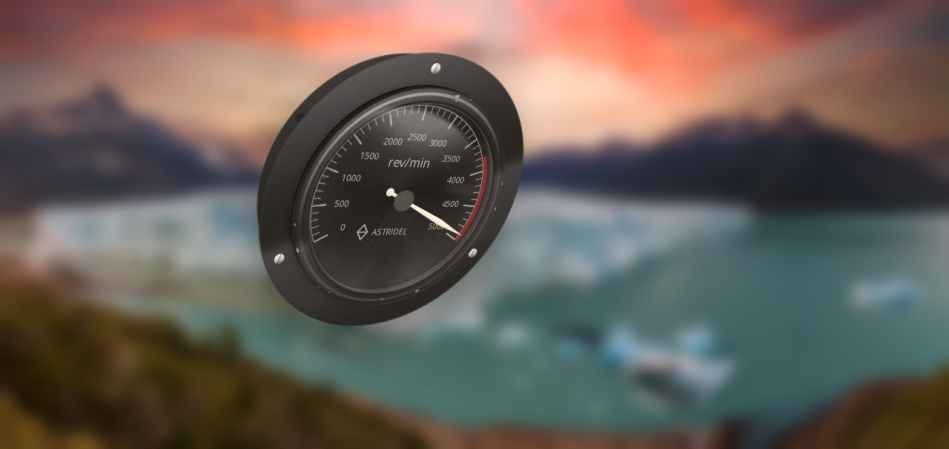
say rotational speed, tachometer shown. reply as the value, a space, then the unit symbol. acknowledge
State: 4900 rpm
